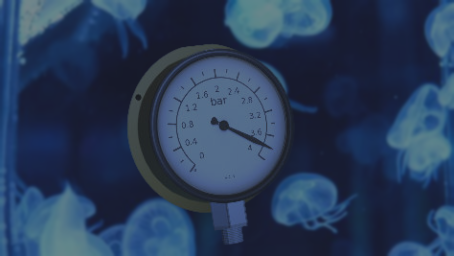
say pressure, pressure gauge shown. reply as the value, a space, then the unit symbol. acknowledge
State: 3.8 bar
